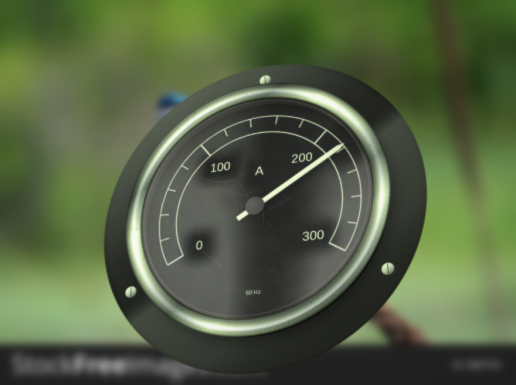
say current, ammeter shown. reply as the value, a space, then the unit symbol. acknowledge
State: 220 A
